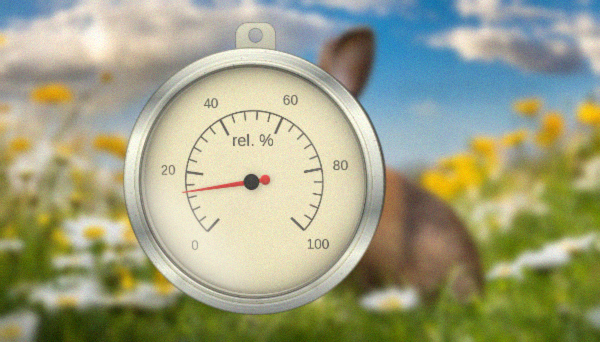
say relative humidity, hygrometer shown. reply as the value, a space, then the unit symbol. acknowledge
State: 14 %
